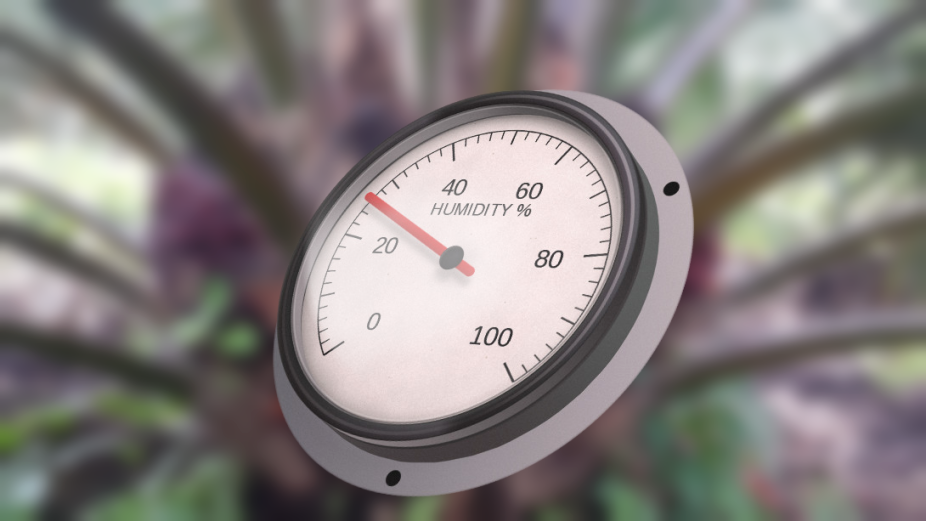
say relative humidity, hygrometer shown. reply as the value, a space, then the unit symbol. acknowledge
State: 26 %
